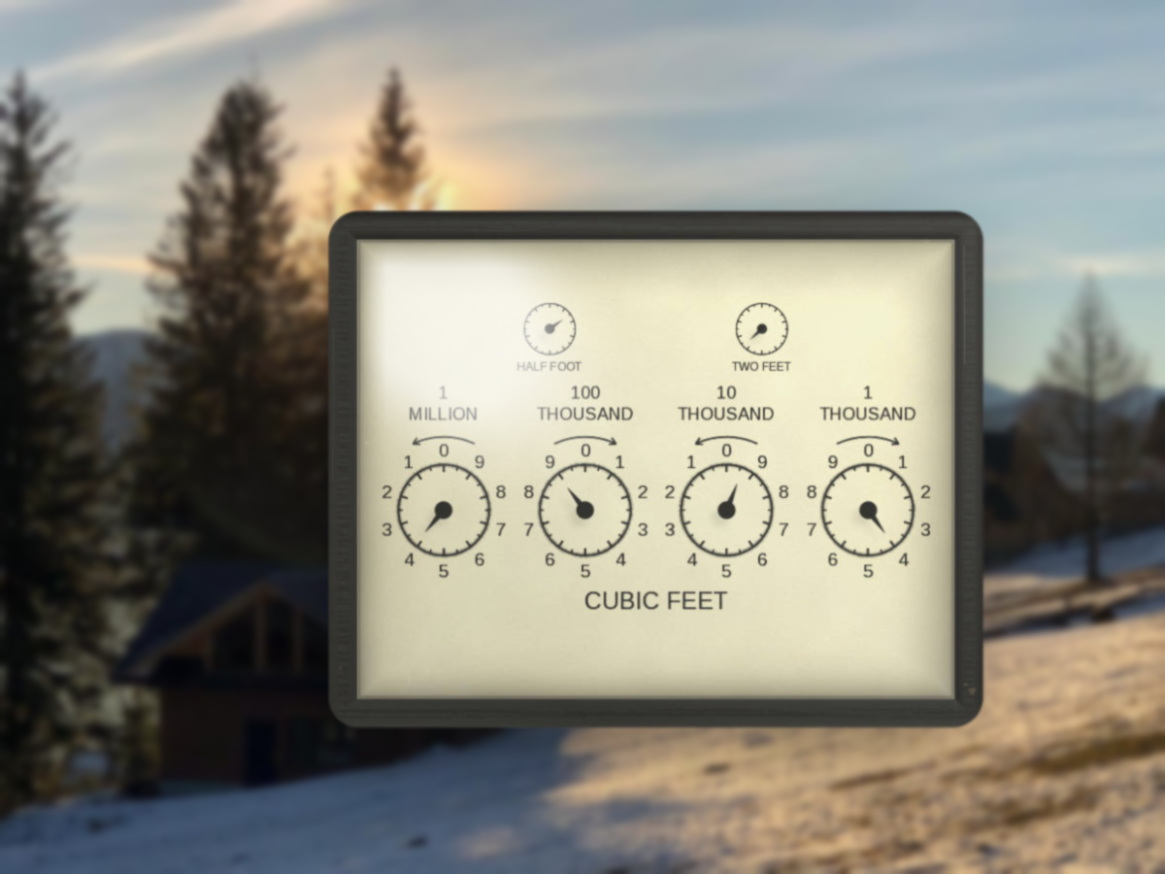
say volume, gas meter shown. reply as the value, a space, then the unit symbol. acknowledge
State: 389400 ft³
